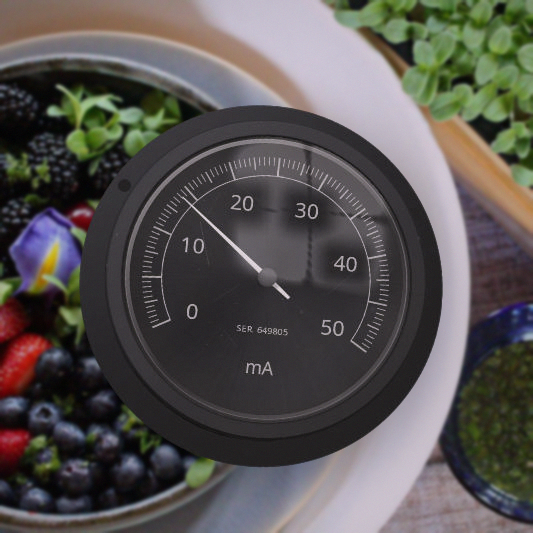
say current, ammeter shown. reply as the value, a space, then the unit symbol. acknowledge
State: 14 mA
